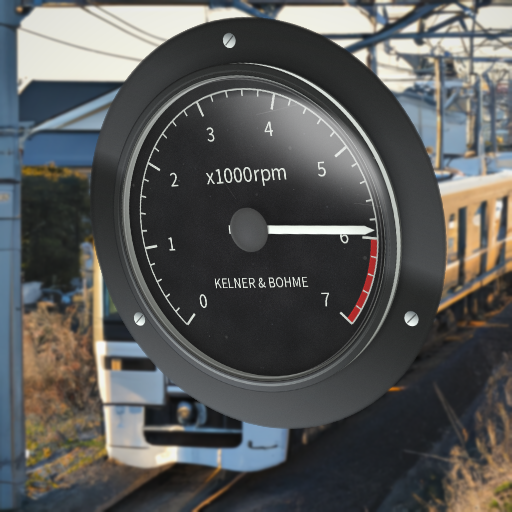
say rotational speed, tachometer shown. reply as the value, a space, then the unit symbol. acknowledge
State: 5900 rpm
